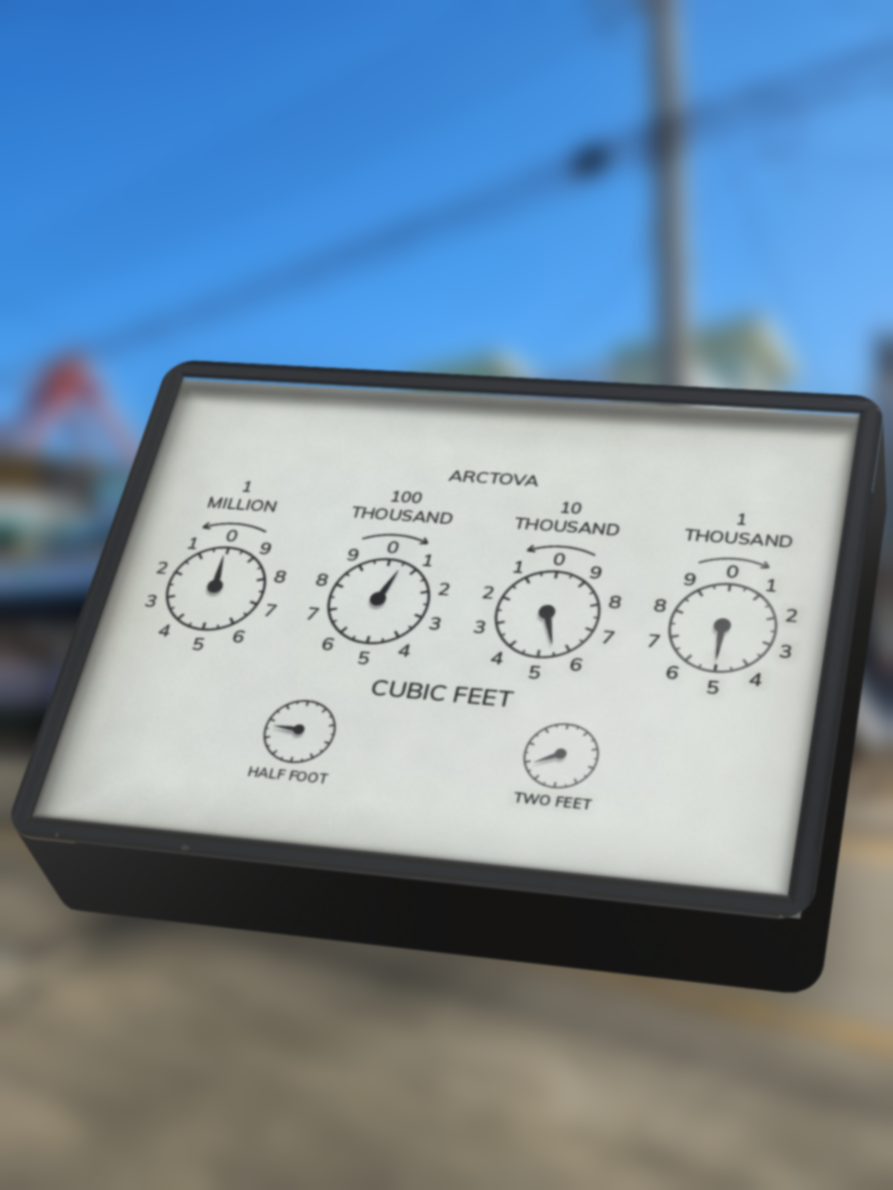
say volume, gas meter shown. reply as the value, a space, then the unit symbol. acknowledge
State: 5500 ft³
